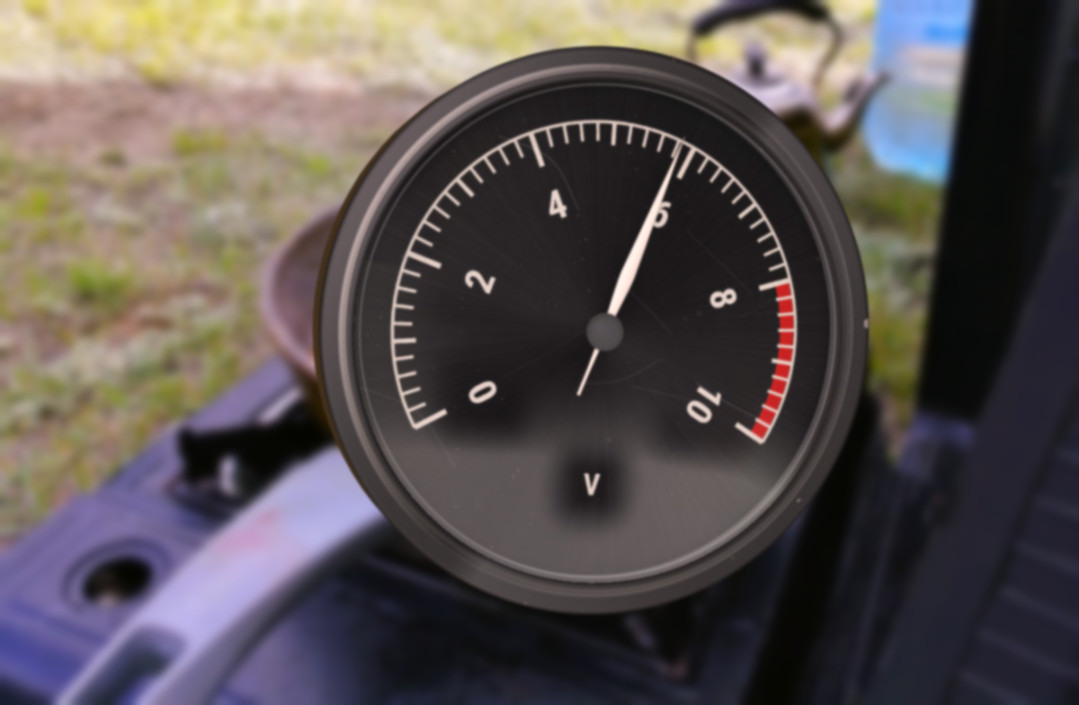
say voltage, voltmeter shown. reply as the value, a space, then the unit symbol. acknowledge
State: 5.8 V
